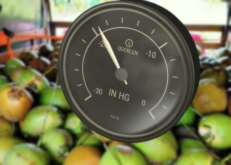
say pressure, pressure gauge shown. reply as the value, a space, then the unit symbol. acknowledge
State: -19 inHg
